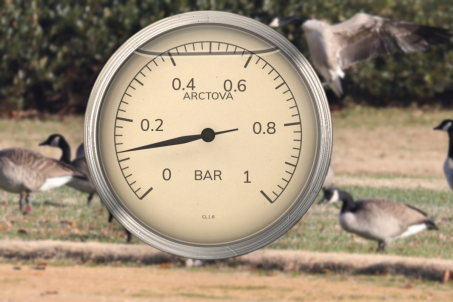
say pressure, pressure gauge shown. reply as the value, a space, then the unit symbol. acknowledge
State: 0.12 bar
